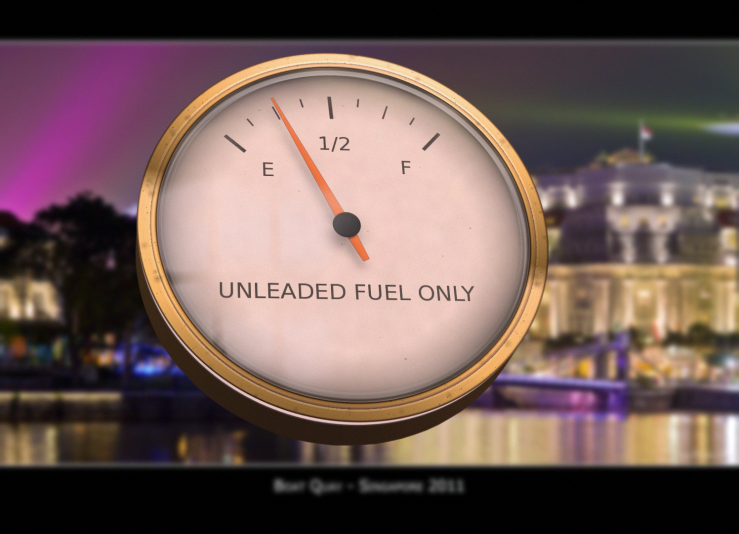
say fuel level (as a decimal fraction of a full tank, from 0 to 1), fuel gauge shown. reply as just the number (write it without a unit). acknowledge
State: 0.25
